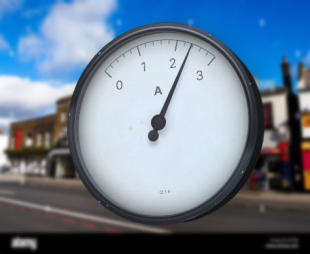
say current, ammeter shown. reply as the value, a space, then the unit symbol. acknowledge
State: 2.4 A
